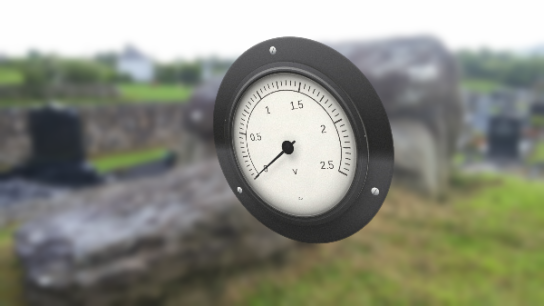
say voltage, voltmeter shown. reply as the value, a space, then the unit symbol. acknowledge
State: 0 V
